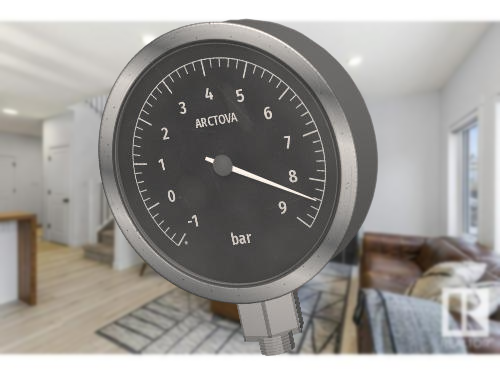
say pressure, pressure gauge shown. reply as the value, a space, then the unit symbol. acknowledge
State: 8.4 bar
